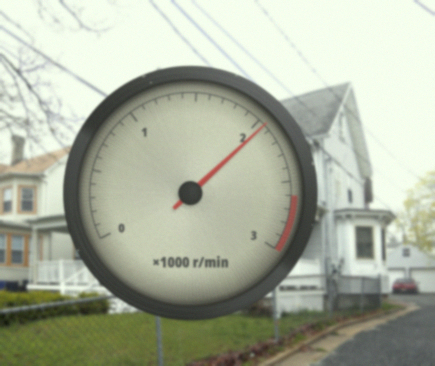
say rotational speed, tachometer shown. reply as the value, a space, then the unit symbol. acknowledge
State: 2050 rpm
